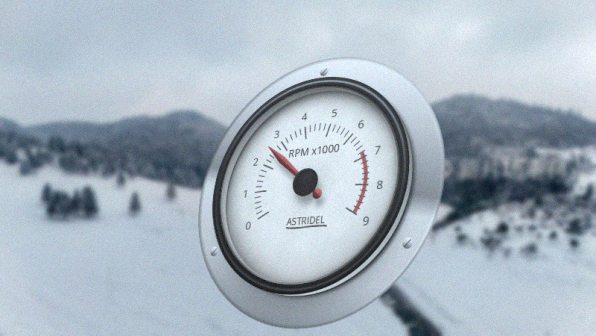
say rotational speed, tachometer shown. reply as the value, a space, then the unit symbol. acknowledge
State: 2600 rpm
